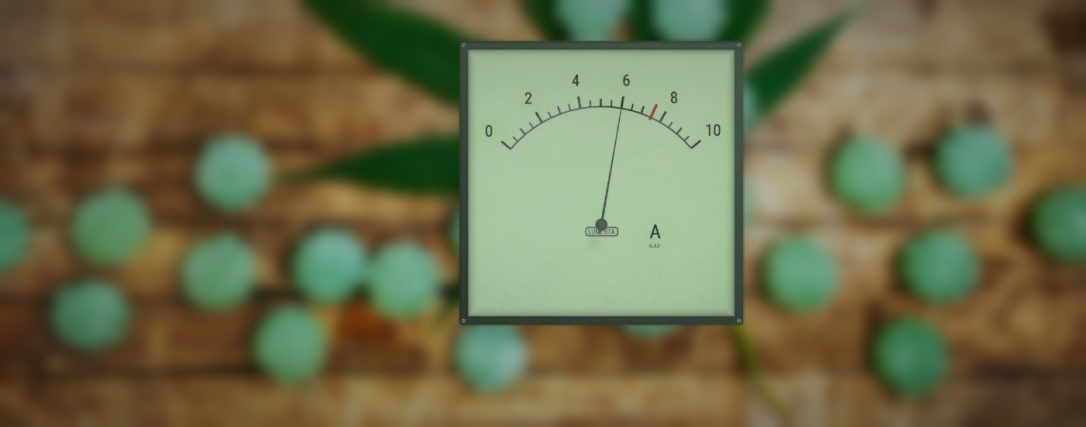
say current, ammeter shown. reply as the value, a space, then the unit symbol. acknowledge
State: 6 A
